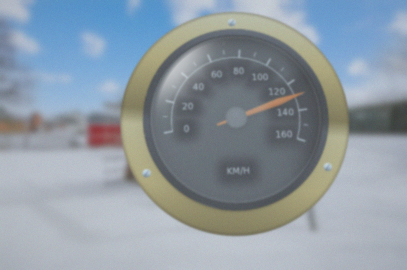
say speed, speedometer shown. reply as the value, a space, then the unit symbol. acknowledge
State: 130 km/h
